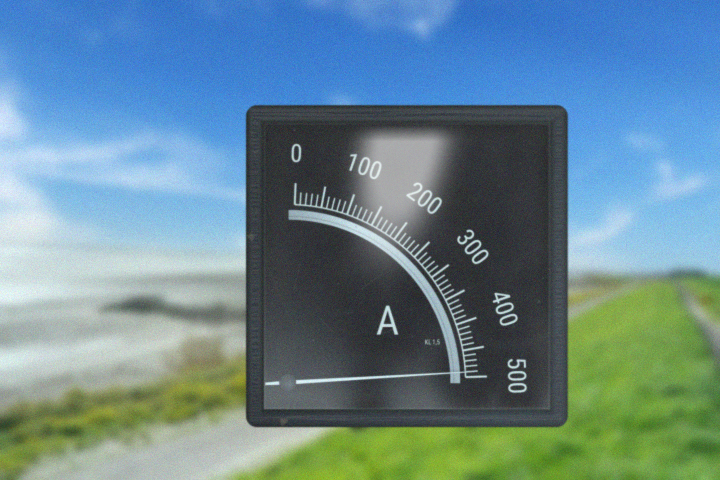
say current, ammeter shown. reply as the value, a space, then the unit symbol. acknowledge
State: 490 A
